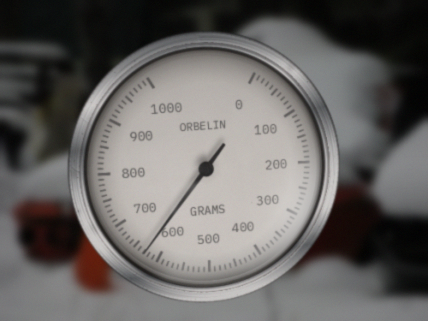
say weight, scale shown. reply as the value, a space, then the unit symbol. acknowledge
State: 630 g
